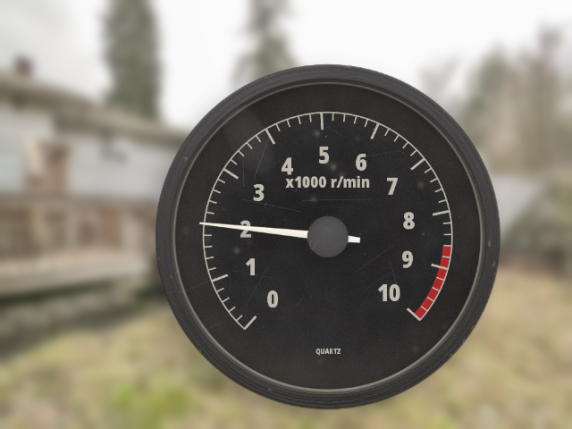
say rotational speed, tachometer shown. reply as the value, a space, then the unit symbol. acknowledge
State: 2000 rpm
